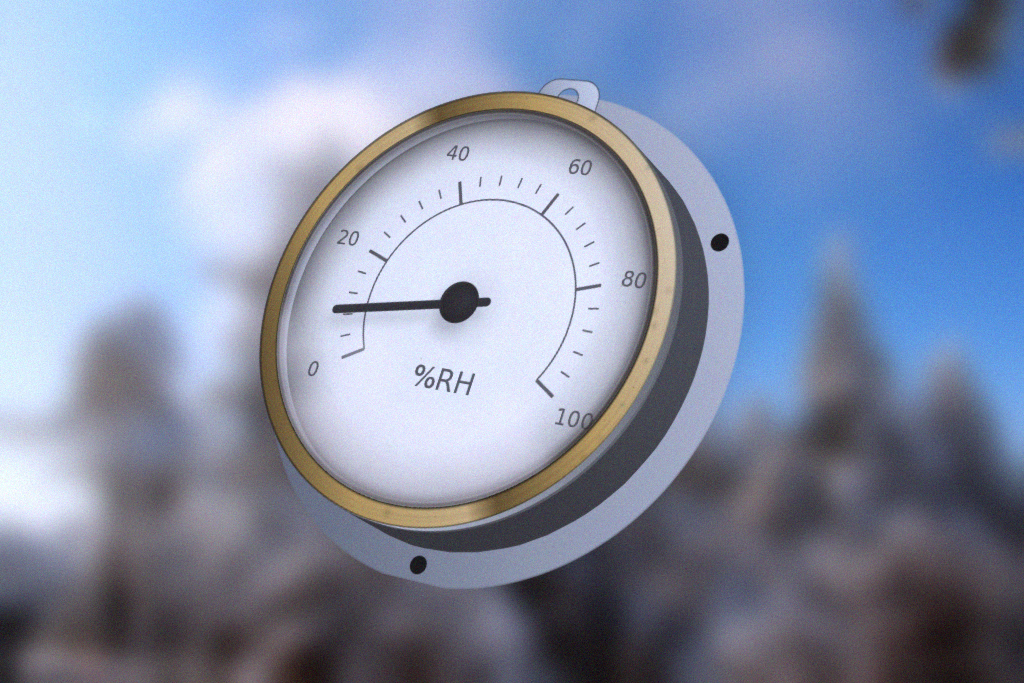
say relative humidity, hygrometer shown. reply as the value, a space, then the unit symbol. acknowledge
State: 8 %
